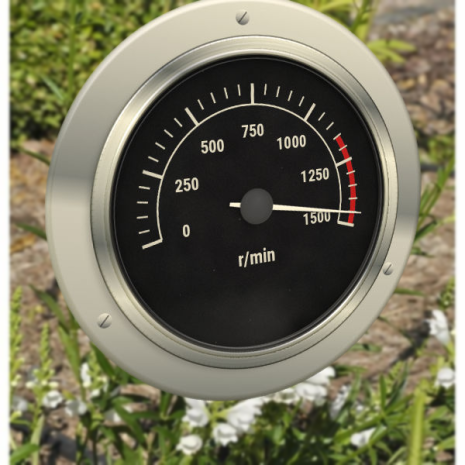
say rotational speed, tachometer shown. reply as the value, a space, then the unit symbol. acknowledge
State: 1450 rpm
